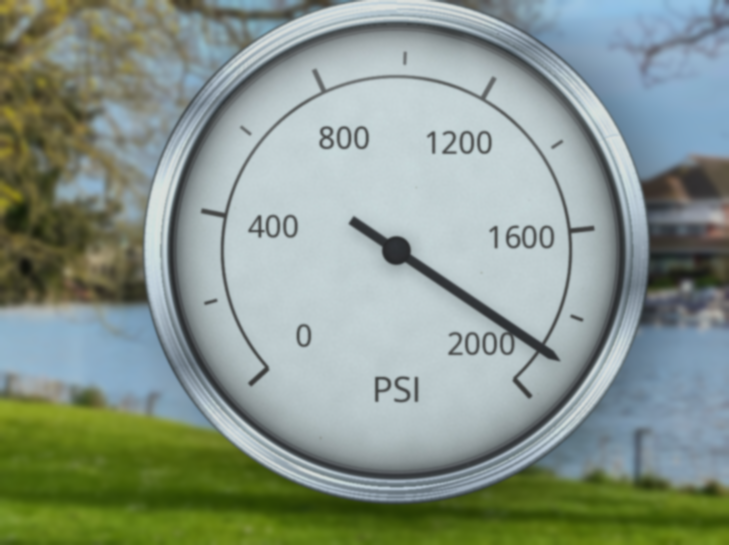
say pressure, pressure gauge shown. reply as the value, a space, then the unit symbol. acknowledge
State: 1900 psi
